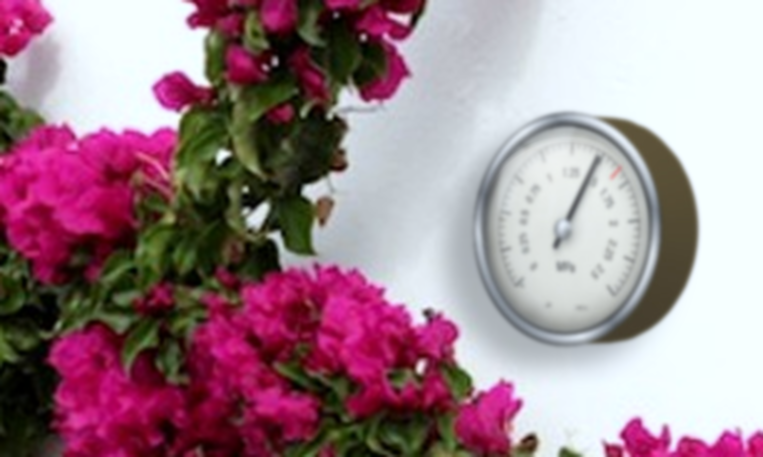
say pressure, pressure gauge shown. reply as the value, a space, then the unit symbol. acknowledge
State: 1.5 MPa
